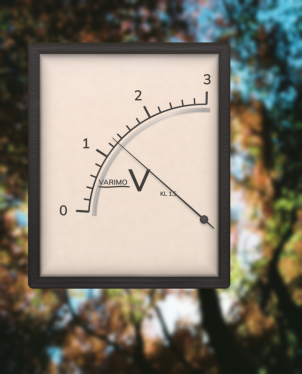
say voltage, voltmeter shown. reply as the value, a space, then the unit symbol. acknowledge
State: 1.3 V
